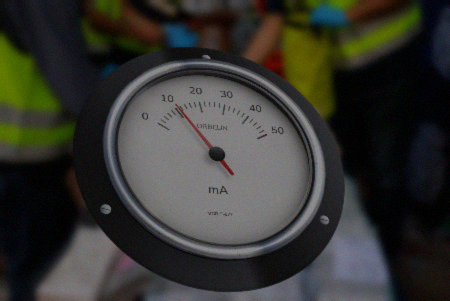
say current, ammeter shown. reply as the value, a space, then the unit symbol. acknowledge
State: 10 mA
